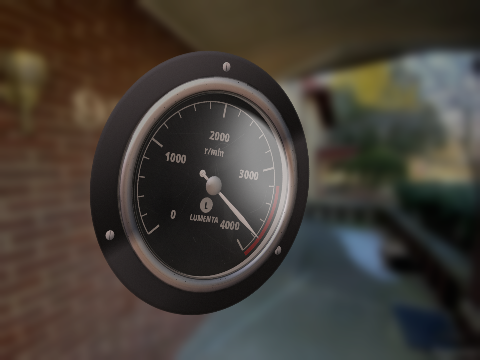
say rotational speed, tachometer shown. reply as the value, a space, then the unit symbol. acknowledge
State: 3800 rpm
